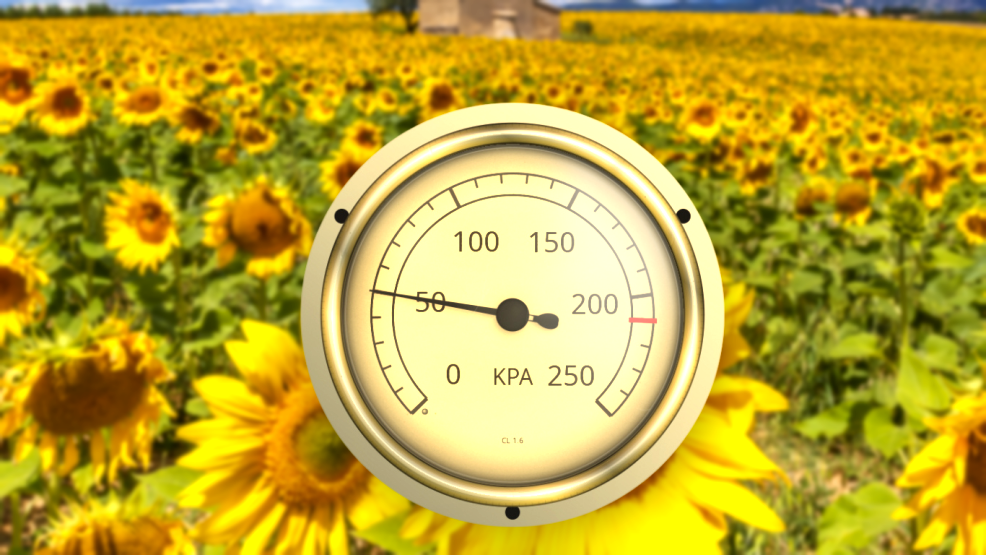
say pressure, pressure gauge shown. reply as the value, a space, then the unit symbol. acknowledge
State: 50 kPa
